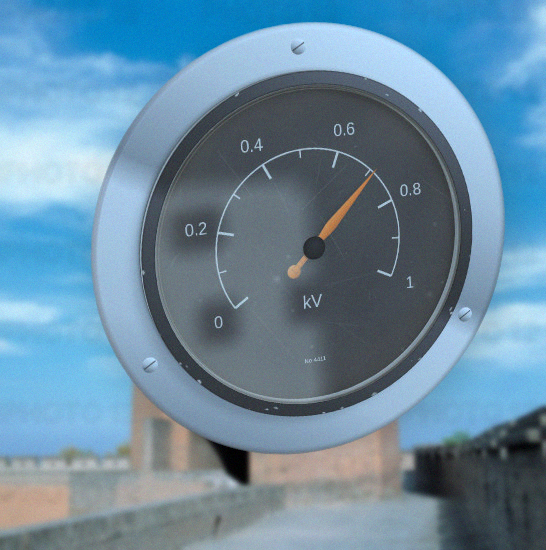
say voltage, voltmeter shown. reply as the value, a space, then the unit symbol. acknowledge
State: 0.7 kV
